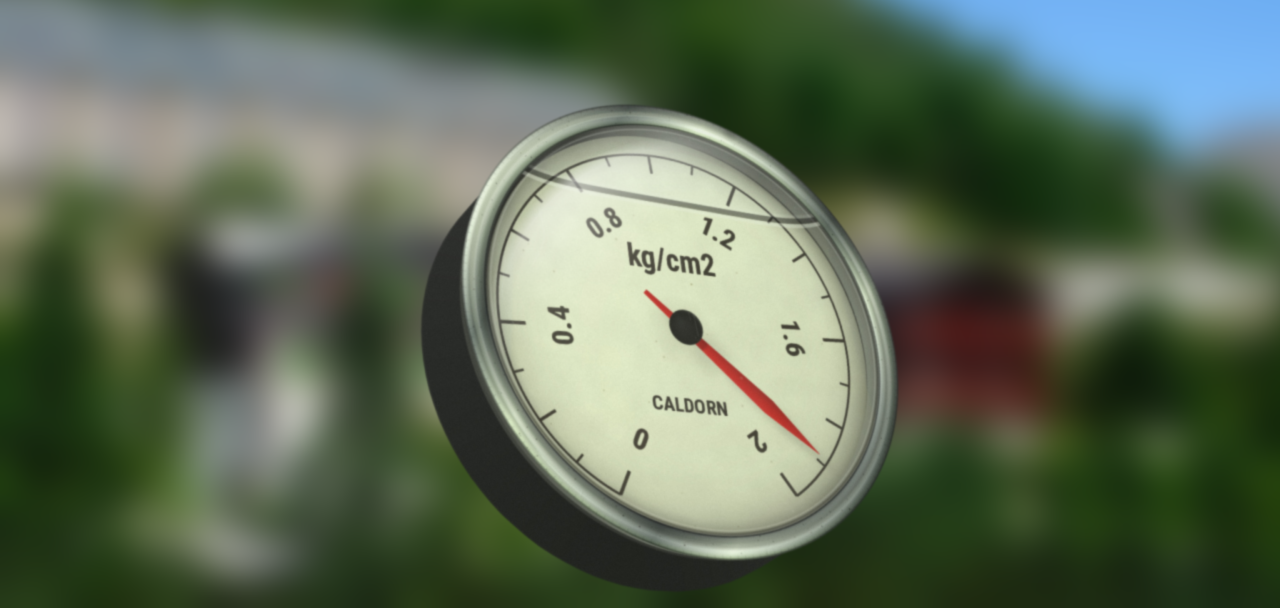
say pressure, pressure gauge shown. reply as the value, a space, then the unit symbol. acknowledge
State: 1.9 kg/cm²
